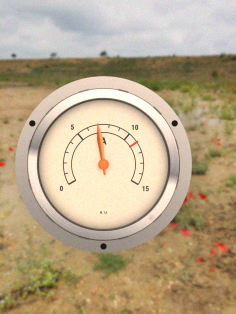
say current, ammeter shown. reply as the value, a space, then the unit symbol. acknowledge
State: 7 A
